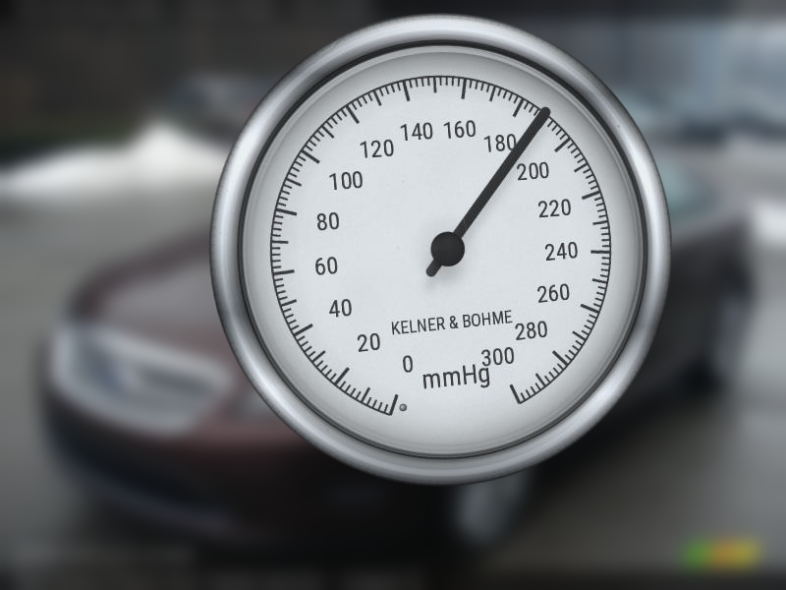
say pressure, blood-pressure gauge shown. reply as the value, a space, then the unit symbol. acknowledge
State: 188 mmHg
